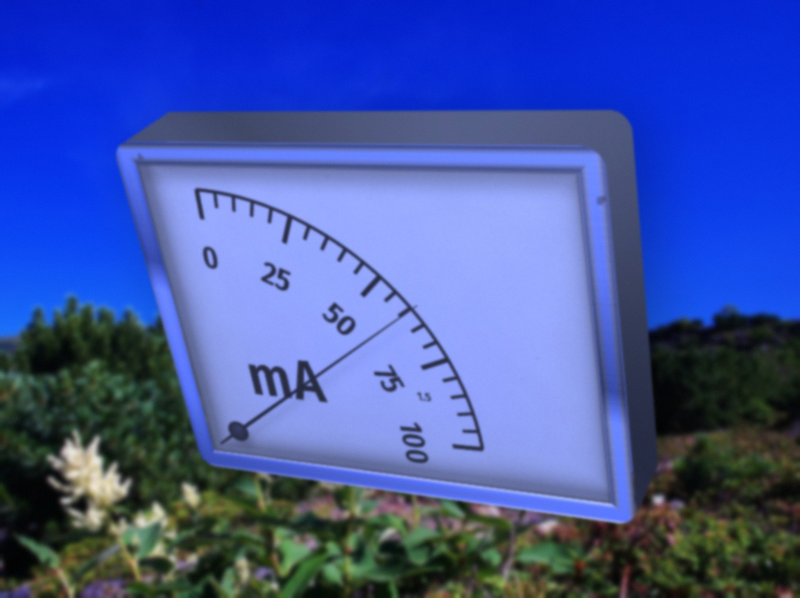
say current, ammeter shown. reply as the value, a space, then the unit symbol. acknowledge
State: 60 mA
